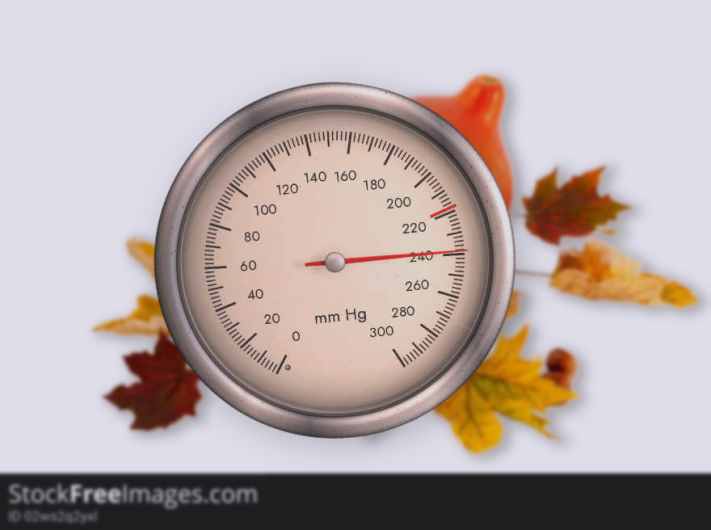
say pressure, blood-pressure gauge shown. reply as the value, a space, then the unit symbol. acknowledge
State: 238 mmHg
